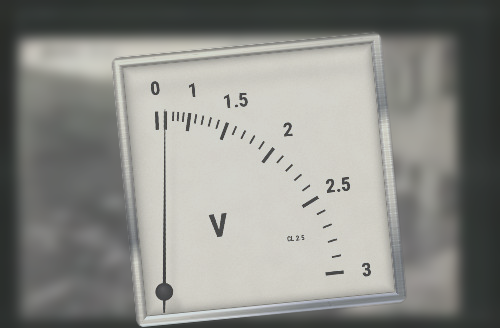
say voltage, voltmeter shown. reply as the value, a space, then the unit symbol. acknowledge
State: 0.5 V
